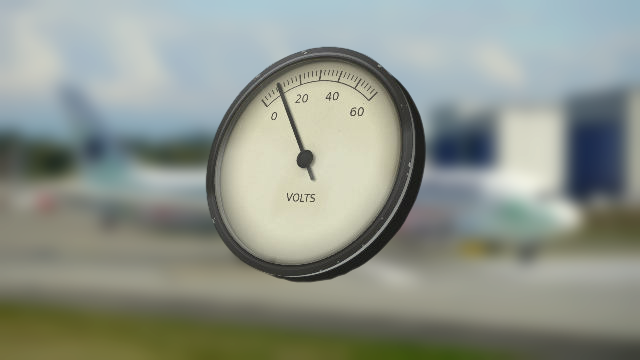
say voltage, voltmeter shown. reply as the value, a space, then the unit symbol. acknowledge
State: 10 V
